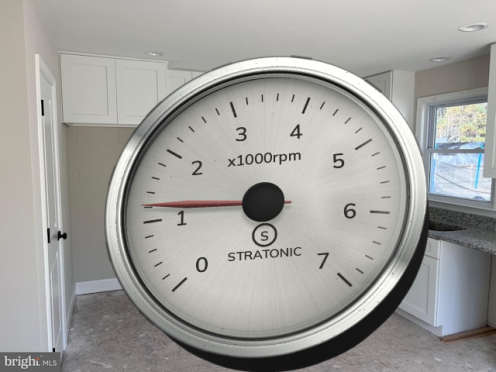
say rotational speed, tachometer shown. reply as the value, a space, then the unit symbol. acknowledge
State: 1200 rpm
